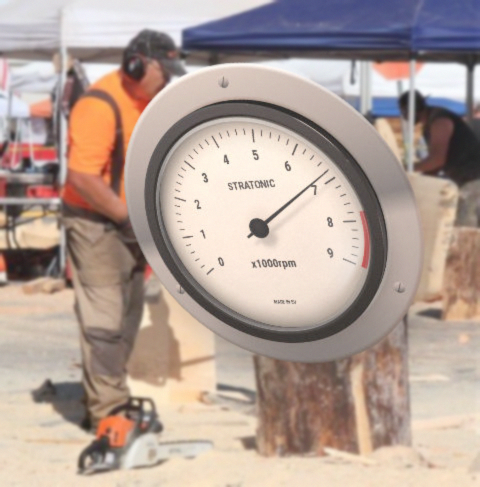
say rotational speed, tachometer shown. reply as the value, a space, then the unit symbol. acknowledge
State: 6800 rpm
